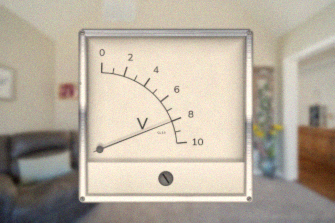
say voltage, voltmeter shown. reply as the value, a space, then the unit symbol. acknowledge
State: 8 V
